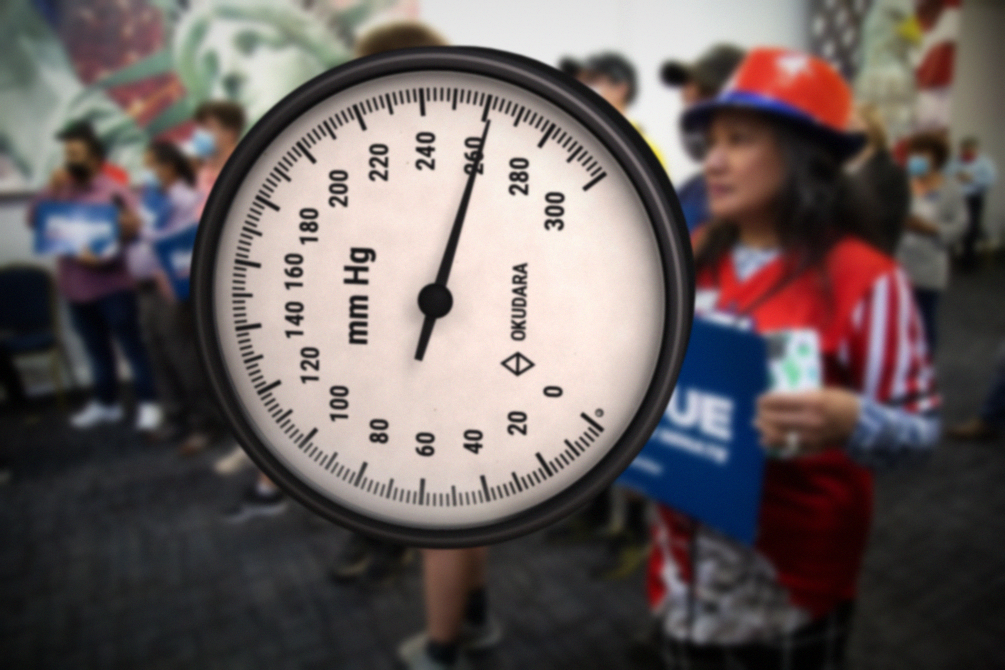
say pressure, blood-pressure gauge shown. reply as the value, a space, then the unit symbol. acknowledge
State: 262 mmHg
